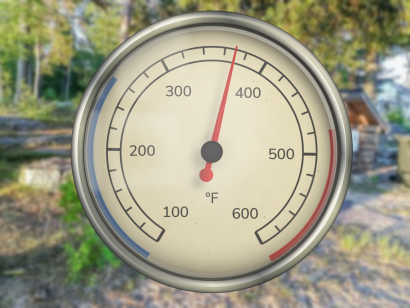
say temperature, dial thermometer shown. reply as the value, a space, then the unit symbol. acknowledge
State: 370 °F
